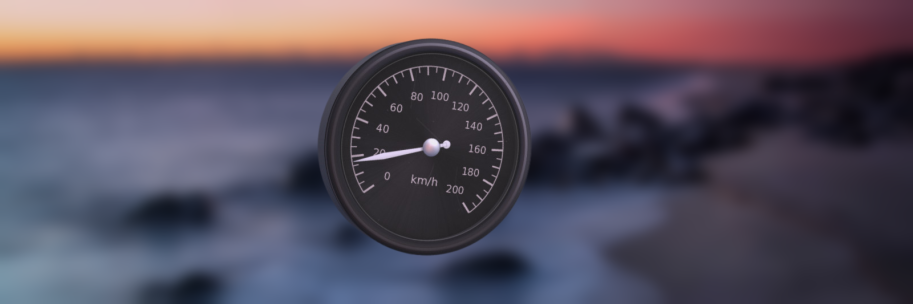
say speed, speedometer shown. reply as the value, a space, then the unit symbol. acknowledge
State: 17.5 km/h
